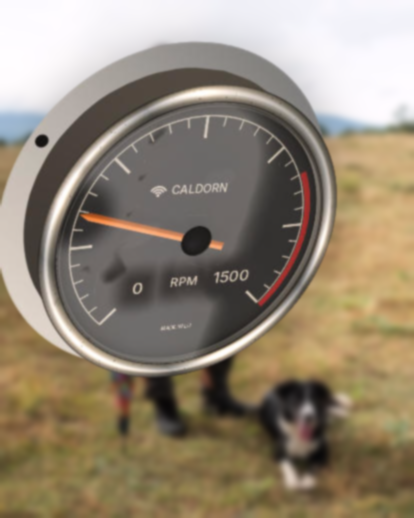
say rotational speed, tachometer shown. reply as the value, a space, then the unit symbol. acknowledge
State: 350 rpm
